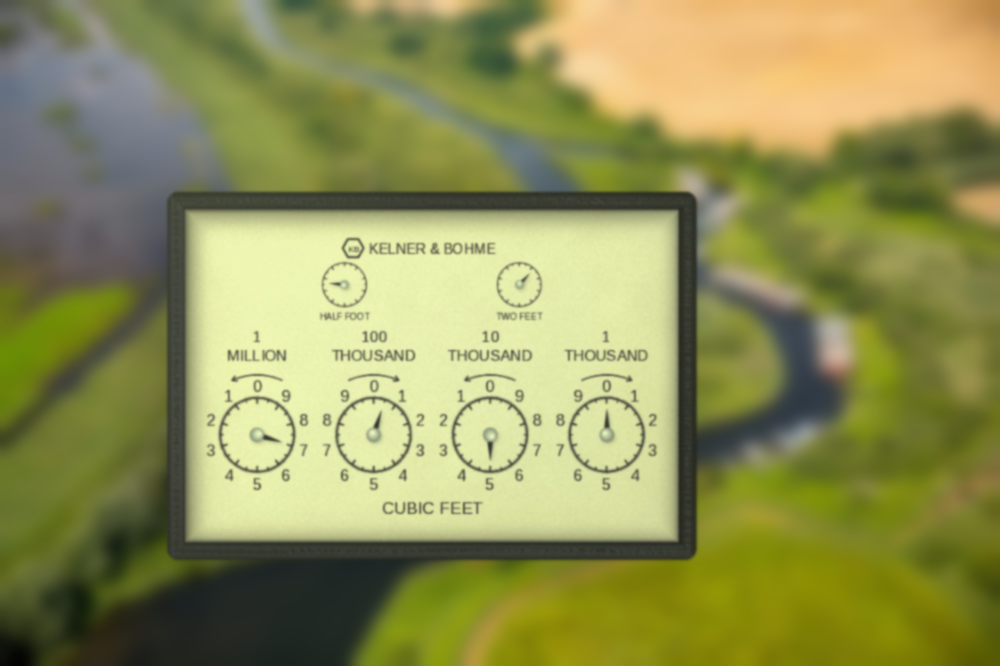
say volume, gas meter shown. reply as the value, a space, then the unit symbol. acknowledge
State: 705000 ft³
